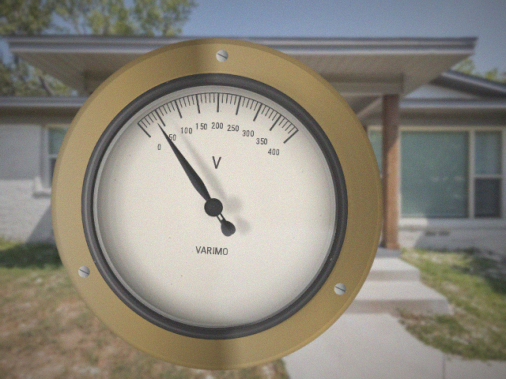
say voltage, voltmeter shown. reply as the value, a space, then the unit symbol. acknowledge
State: 40 V
